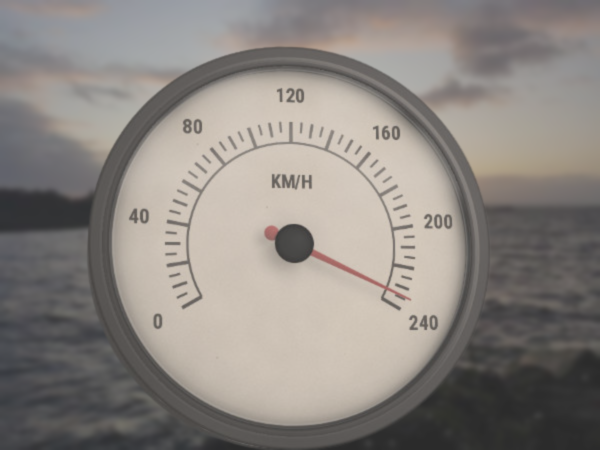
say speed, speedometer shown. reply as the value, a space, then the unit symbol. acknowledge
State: 235 km/h
